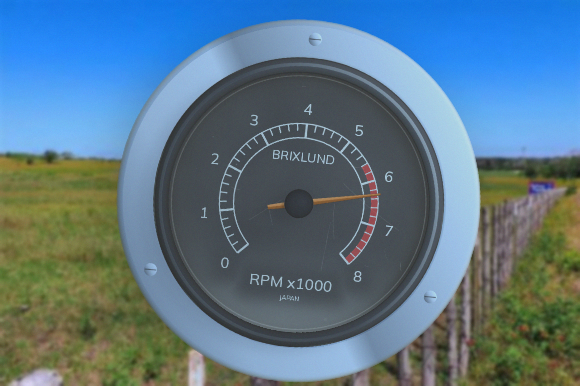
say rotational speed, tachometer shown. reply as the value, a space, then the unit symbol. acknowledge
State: 6300 rpm
